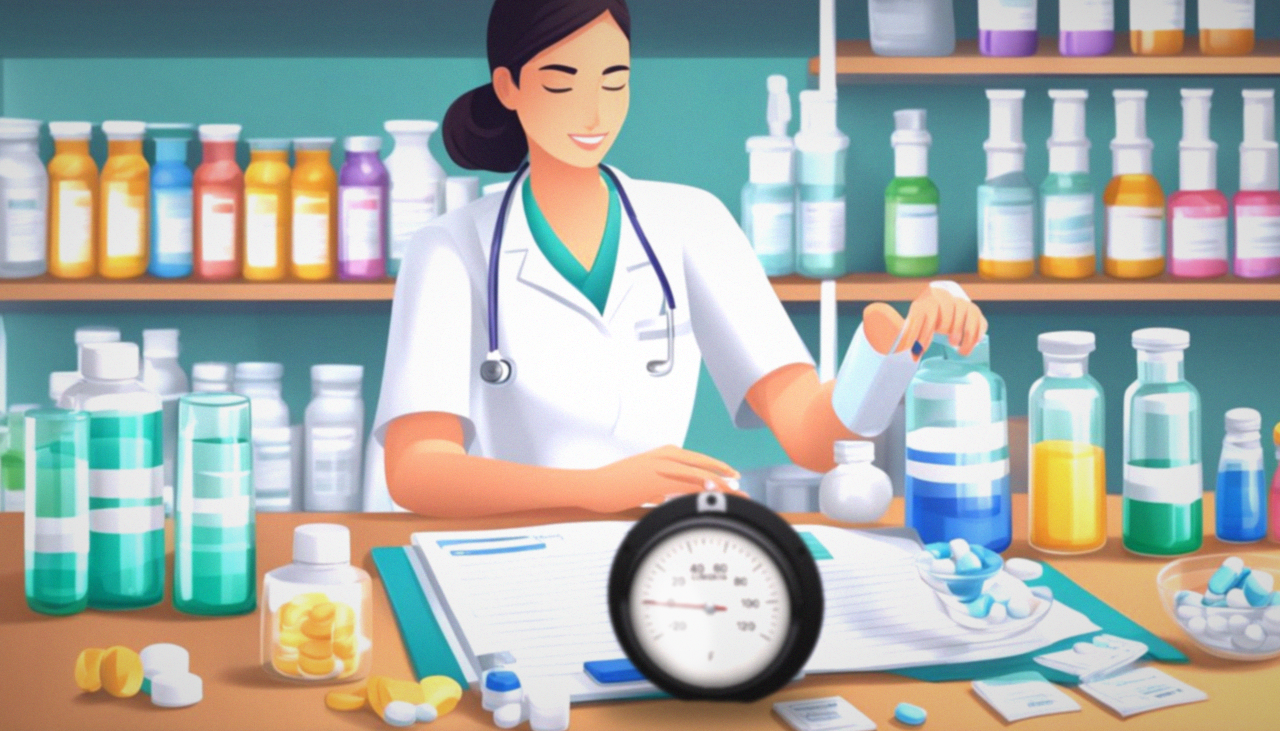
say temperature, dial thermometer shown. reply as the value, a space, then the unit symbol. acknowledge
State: 0 °F
